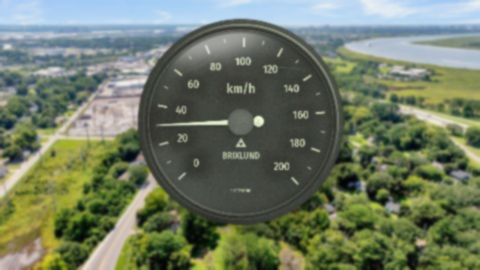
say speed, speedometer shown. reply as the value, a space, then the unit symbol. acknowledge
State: 30 km/h
